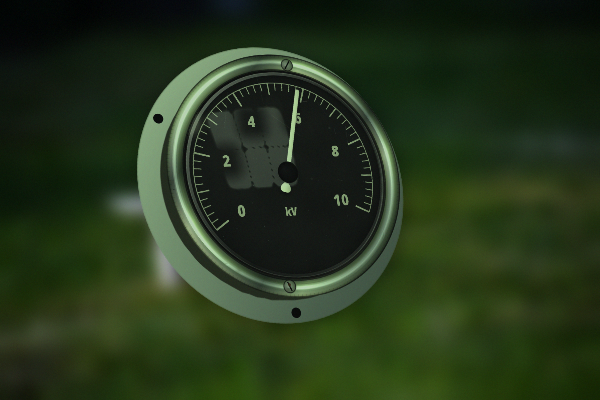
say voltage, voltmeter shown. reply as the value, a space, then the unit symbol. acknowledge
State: 5.8 kV
